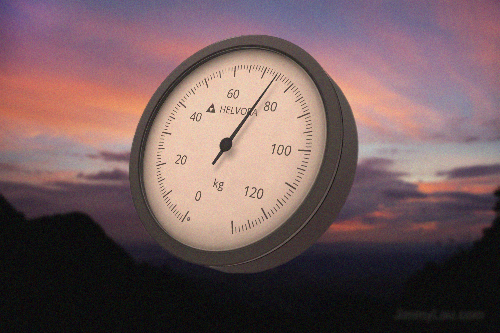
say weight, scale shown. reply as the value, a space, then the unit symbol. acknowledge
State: 75 kg
